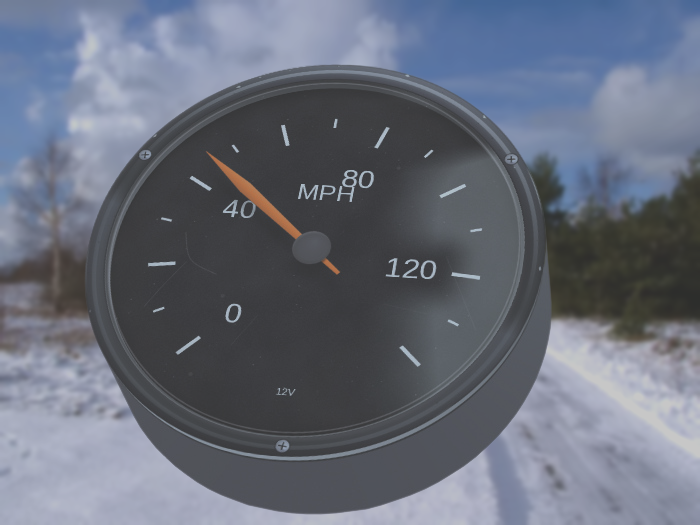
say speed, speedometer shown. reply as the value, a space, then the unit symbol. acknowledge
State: 45 mph
